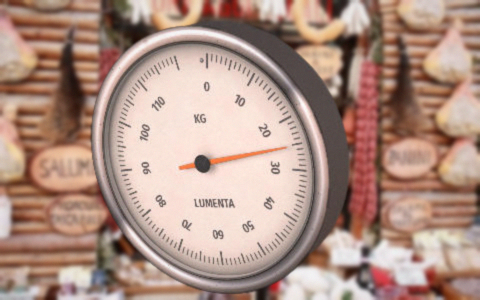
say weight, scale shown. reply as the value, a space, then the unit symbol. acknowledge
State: 25 kg
